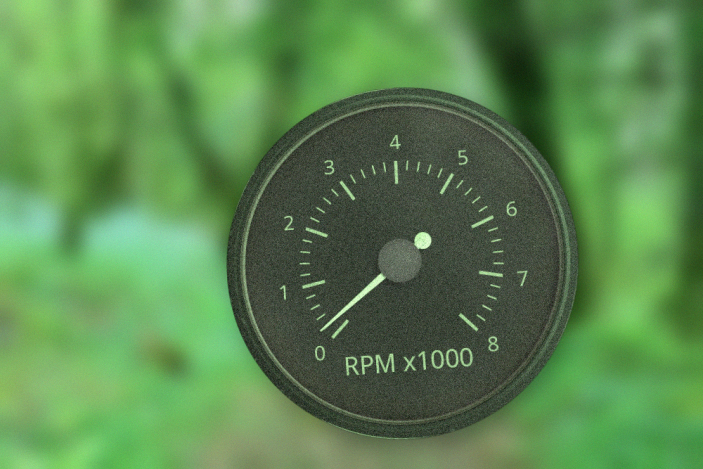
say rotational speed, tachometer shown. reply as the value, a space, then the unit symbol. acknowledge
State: 200 rpm
